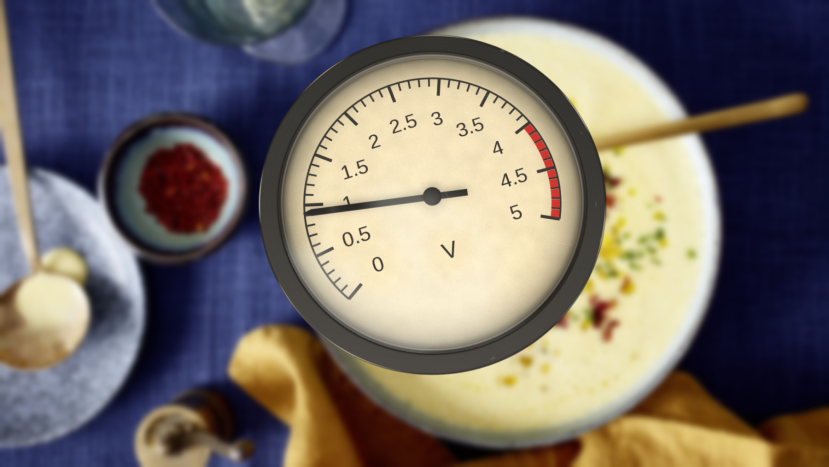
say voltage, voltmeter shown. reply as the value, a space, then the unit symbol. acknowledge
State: 0.9 V
